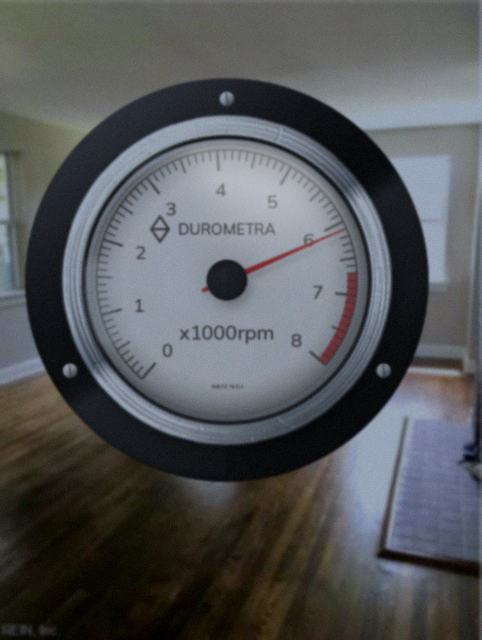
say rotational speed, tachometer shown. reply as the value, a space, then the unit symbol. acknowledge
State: 6100 rpm
